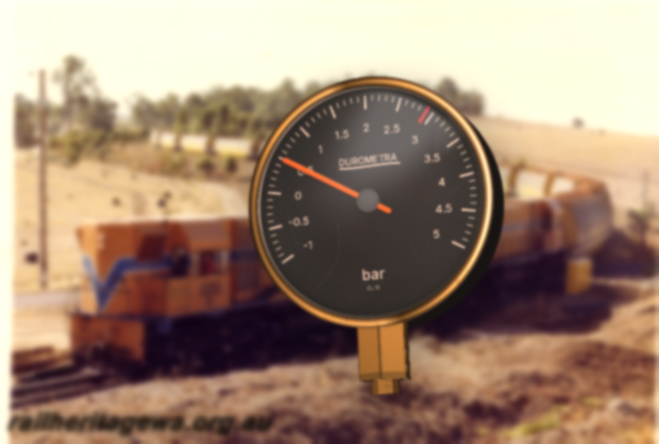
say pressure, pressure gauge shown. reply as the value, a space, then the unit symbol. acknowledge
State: 0.5 bar
